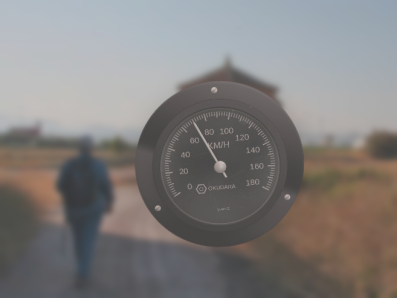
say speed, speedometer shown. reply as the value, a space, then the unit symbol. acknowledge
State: 70 km/h
